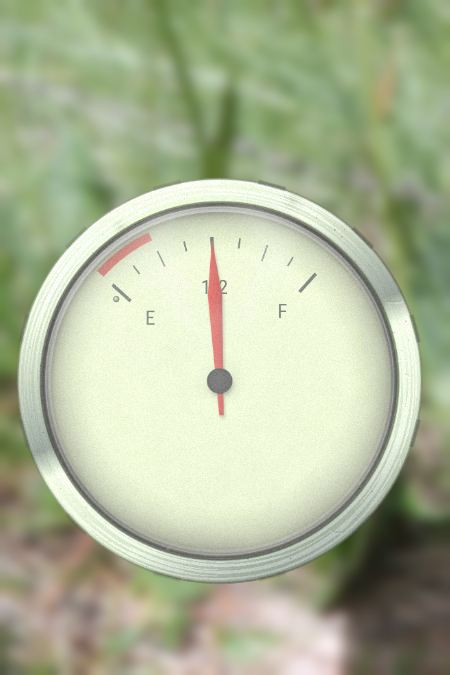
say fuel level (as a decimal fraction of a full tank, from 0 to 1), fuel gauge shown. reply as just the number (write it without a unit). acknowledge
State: 0.5
